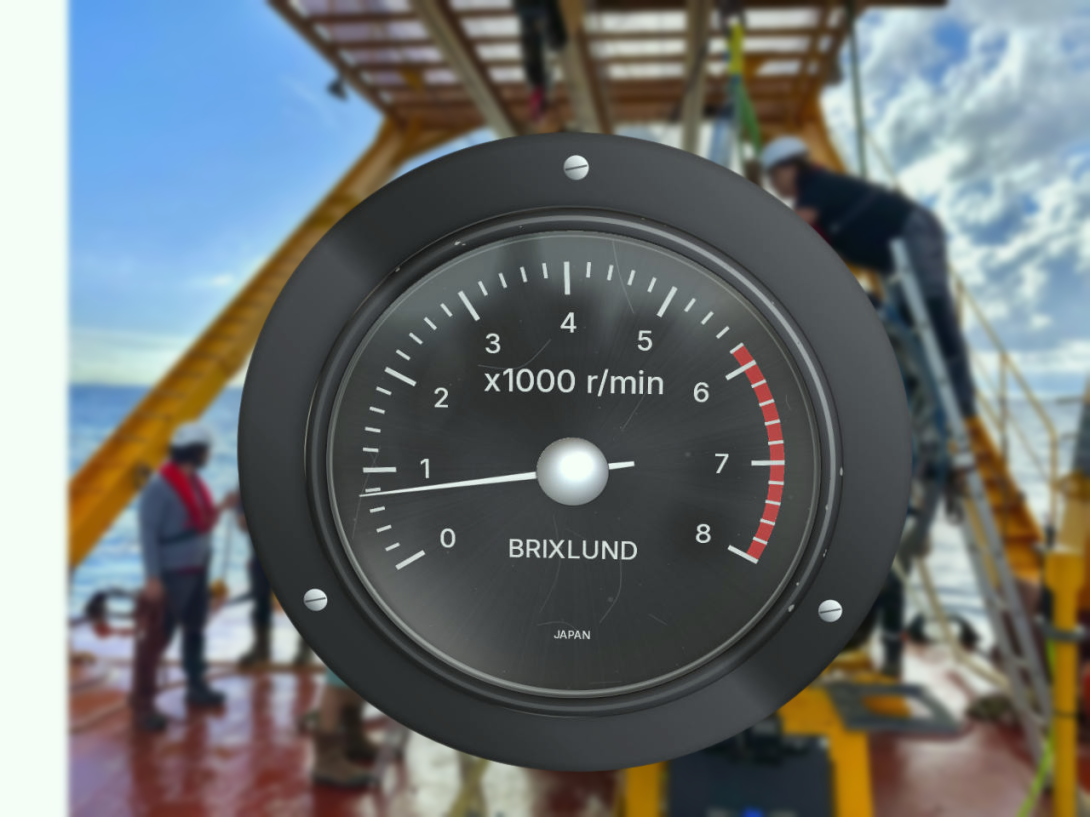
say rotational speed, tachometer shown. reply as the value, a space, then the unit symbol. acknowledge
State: 800 rpm
